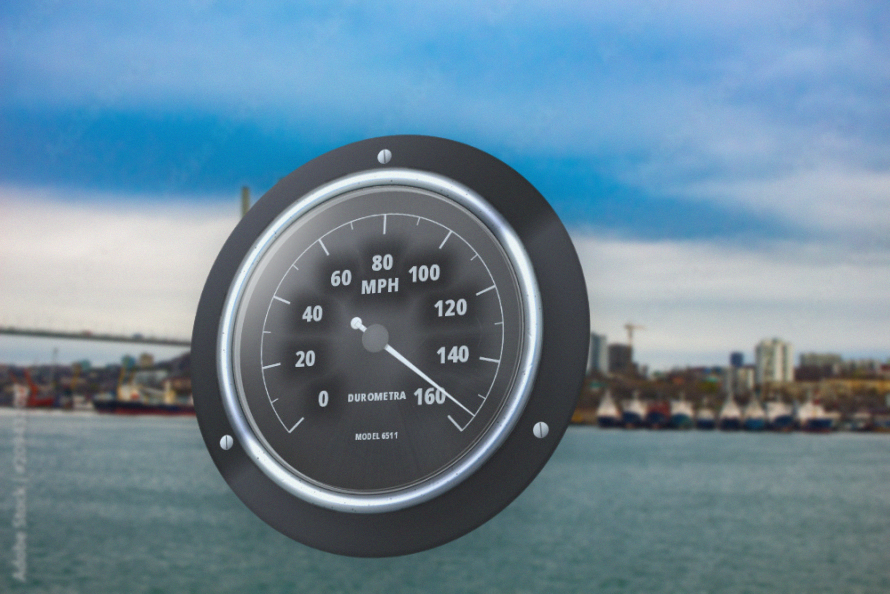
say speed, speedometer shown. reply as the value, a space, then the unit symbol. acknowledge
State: 155 mph
